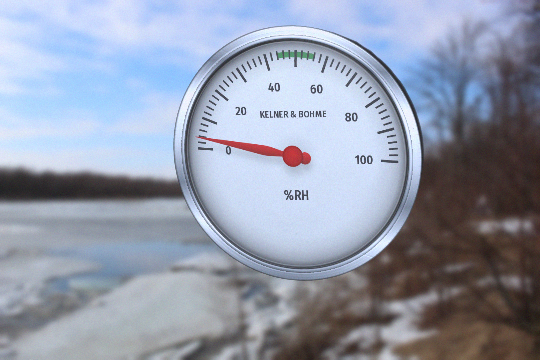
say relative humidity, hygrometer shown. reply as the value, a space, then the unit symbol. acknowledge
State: 4 %
